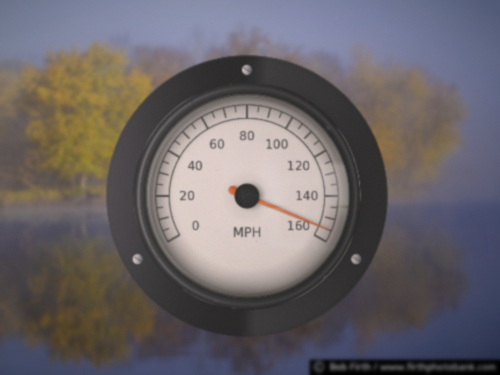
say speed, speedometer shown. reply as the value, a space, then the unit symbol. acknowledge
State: 155 mph
